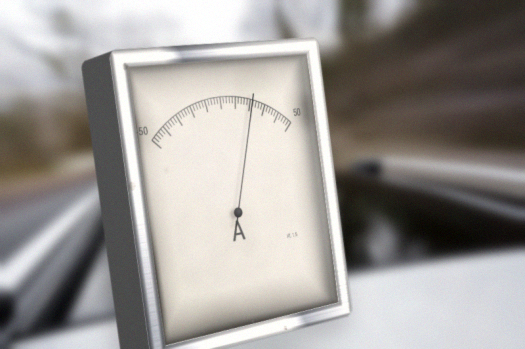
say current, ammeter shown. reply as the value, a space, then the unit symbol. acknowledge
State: 20 A
